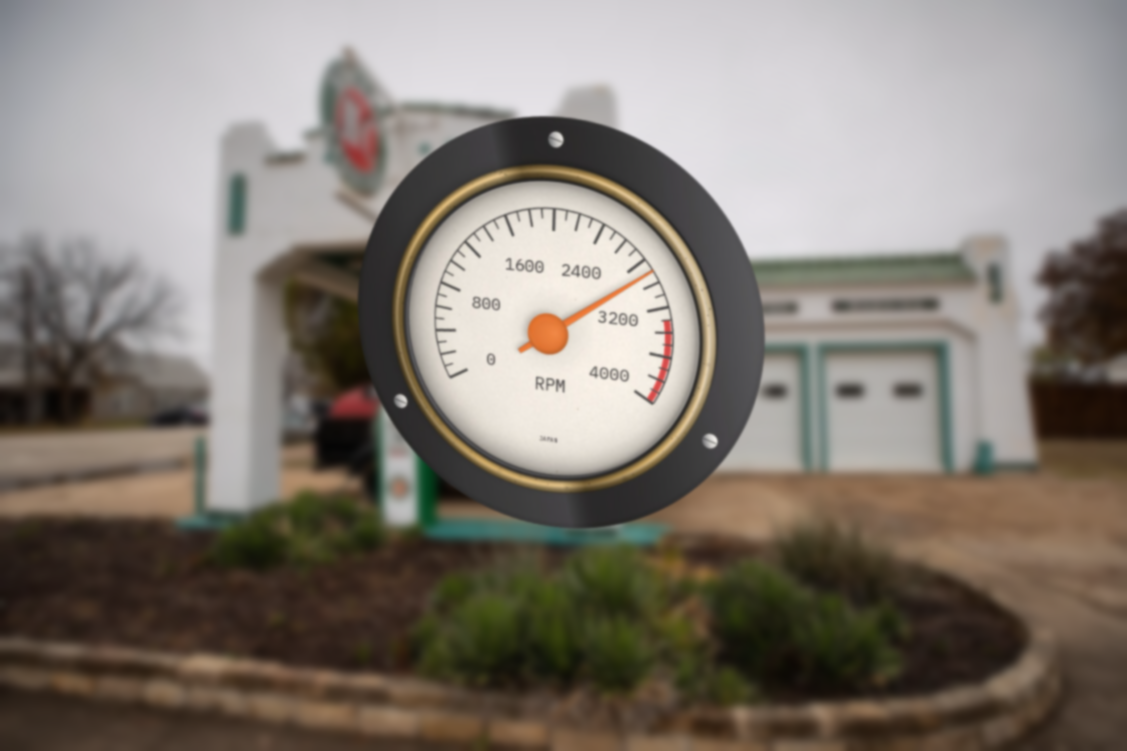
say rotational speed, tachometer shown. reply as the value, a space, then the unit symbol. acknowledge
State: 2900 rpm
